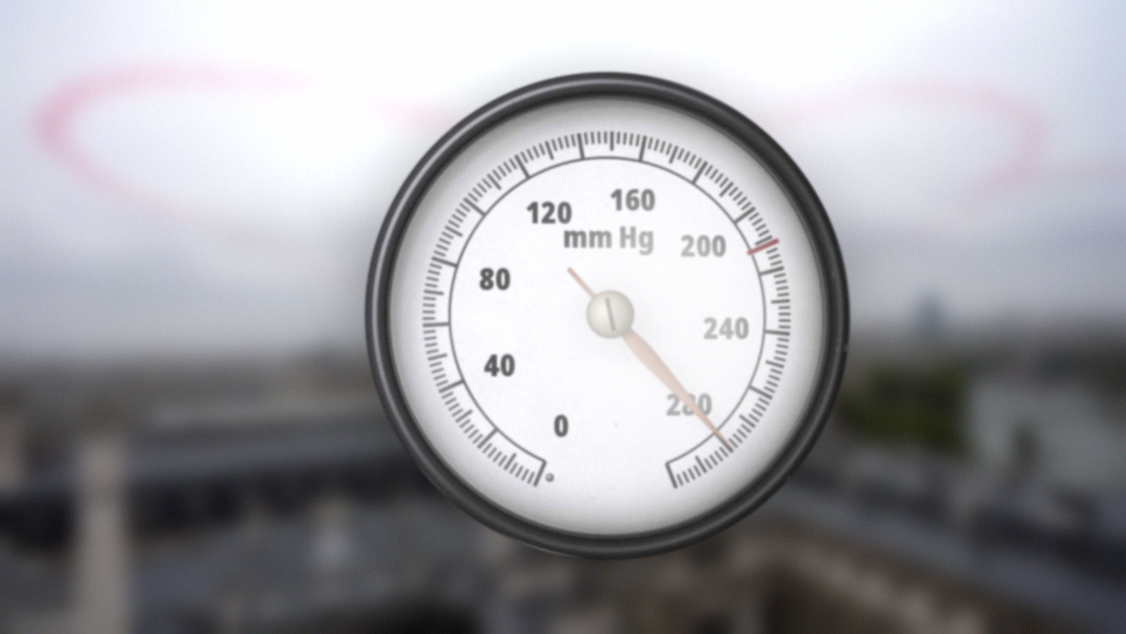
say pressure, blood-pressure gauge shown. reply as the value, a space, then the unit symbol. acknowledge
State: 280 mmHg
